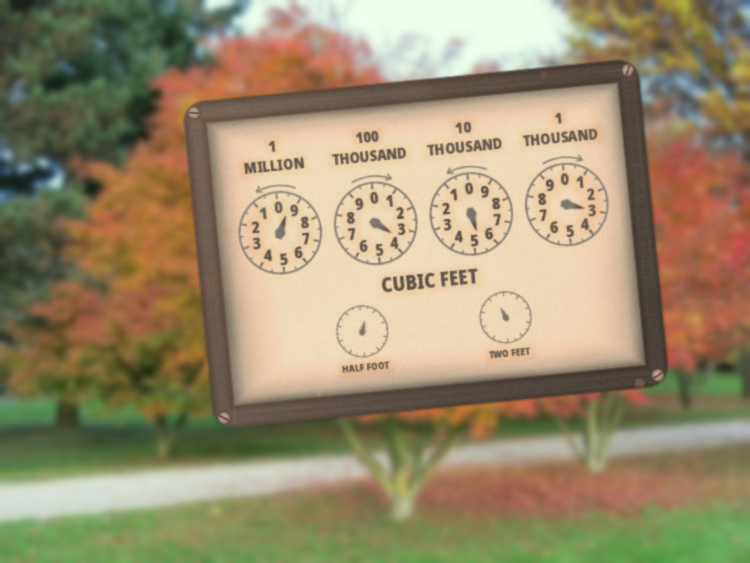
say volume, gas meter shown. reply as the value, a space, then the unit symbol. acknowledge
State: 935300 ft³
